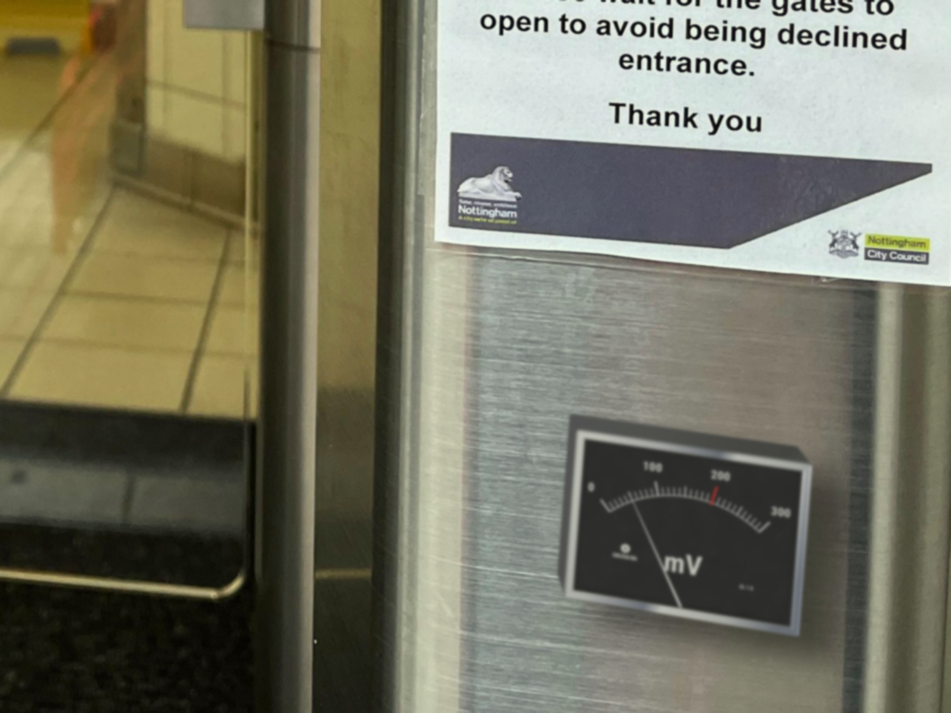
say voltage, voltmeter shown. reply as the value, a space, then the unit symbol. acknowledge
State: 50 mV
